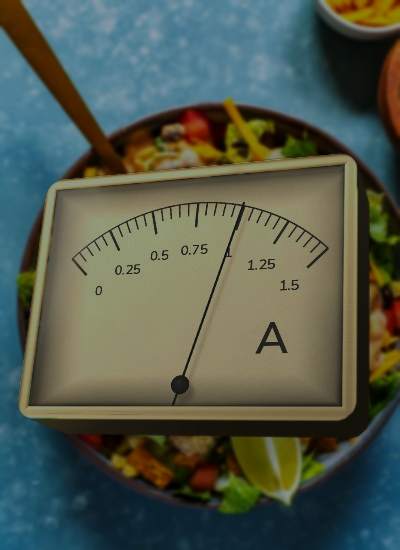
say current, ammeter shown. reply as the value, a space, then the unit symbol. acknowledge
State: 1 A
